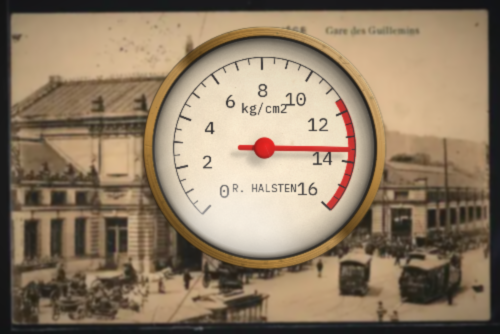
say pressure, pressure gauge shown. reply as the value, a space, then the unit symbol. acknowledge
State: 13.5 kg/cm²
